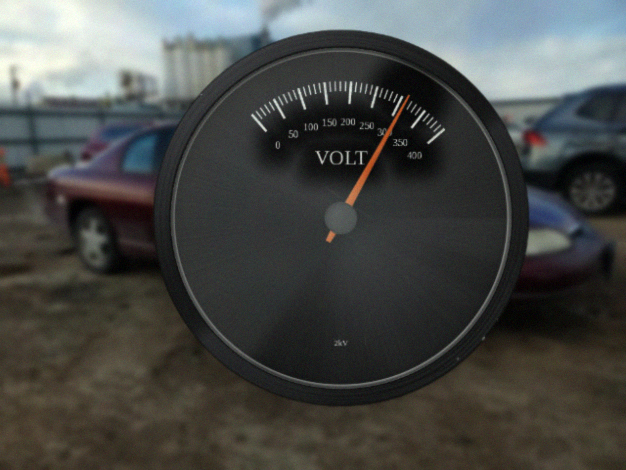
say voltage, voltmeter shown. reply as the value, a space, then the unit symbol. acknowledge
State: 310 V
